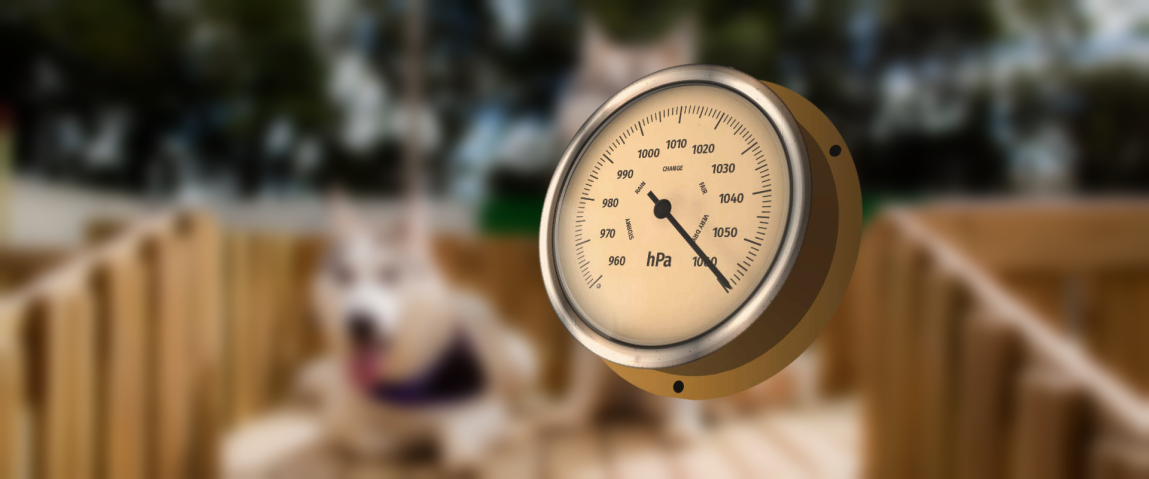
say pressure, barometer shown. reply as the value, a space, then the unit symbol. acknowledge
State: 1059 hPa
